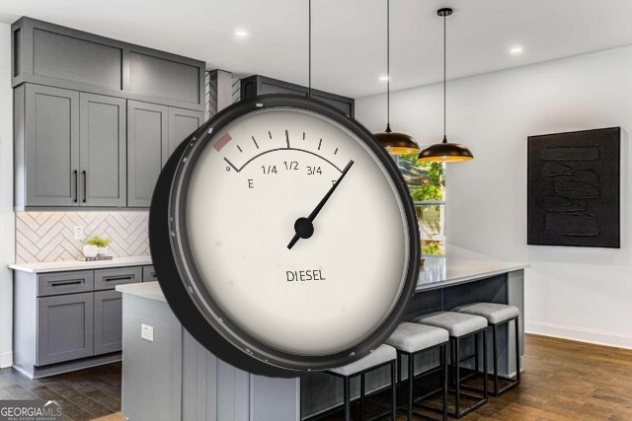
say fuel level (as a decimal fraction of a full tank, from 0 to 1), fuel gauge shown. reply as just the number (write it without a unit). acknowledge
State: 1
